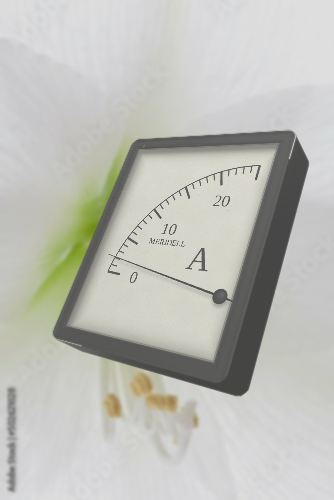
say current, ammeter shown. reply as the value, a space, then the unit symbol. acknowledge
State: 2 A
